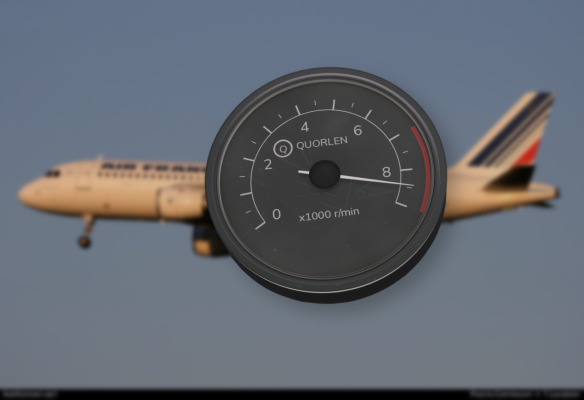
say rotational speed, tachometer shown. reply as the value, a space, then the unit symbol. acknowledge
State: 8500 rpm
